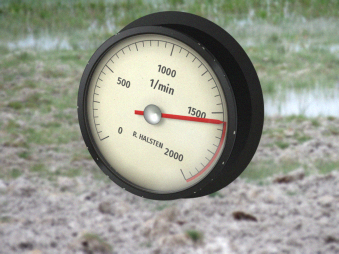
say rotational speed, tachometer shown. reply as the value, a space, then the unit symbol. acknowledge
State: 1550 rpm
